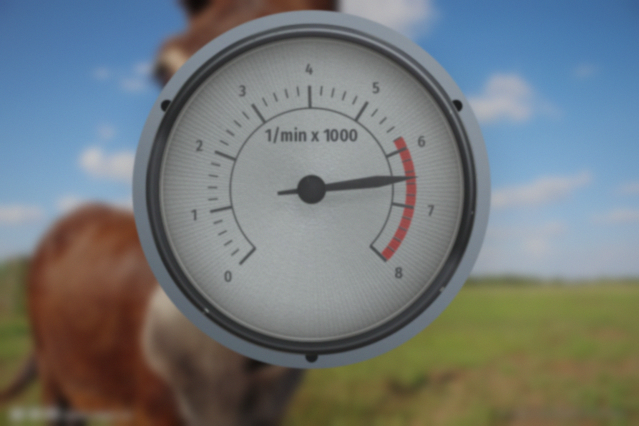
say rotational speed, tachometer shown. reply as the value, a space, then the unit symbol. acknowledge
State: 6500 rpm
